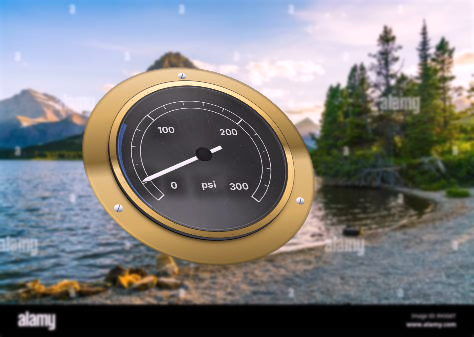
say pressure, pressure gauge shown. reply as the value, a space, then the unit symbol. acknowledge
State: 20 psi
